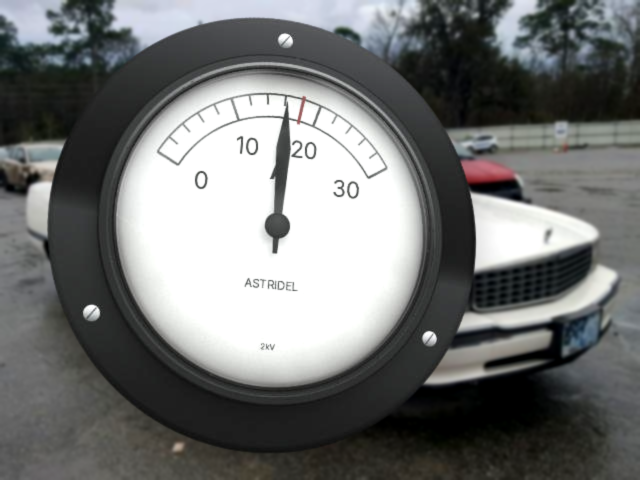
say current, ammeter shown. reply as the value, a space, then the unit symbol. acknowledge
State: 16 A
